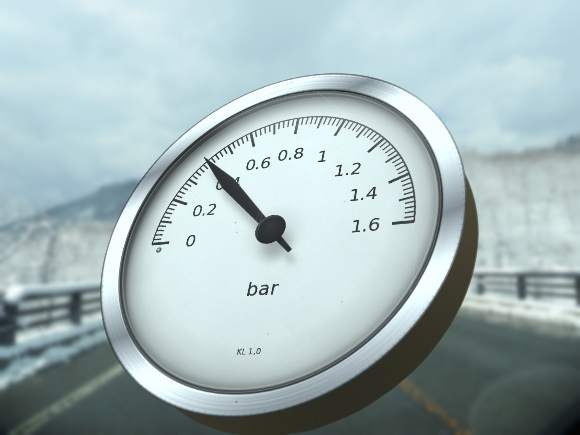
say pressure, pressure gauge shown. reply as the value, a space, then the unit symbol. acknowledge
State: 0.4 bar
